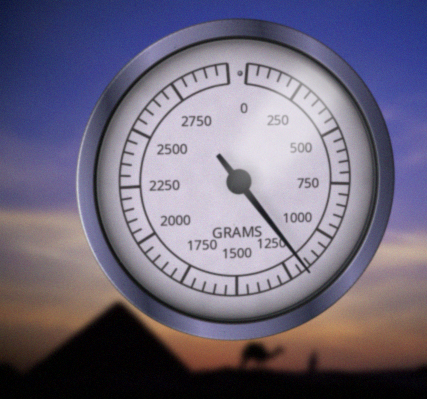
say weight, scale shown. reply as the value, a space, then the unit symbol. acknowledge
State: 1175 g
